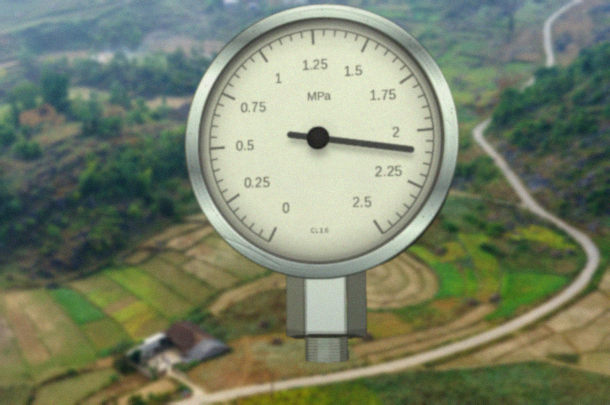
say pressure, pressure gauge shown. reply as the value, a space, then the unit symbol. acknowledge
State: 2.1 MPa
